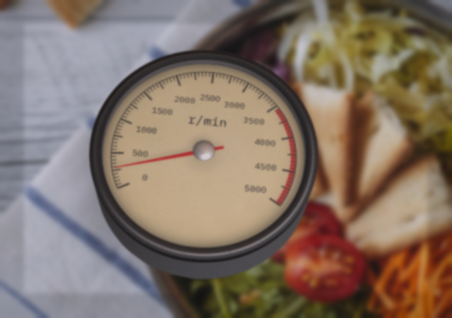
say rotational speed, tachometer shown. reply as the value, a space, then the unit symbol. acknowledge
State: 250 rpm
